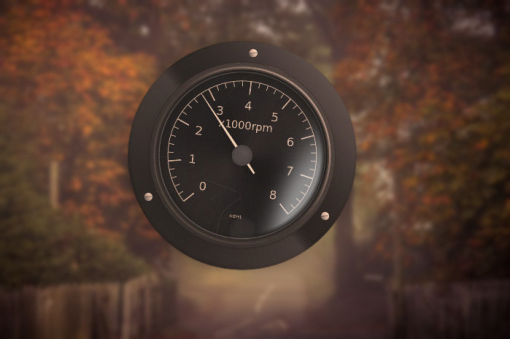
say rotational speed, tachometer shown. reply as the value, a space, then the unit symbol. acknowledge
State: 2800 rpm
